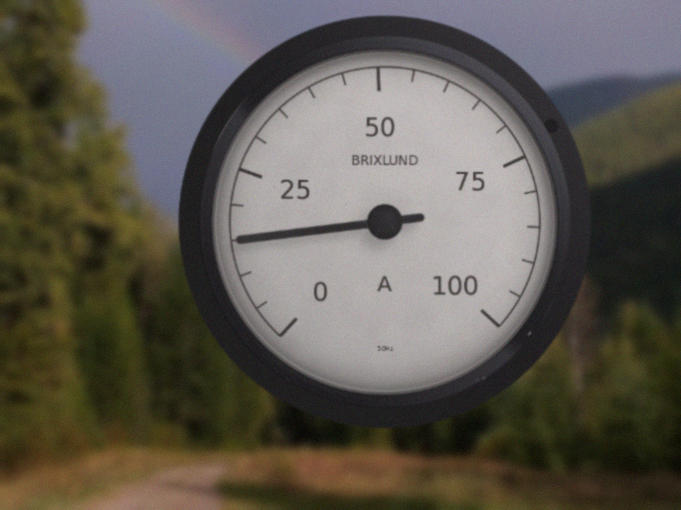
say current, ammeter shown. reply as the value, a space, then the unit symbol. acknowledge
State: 15 A
